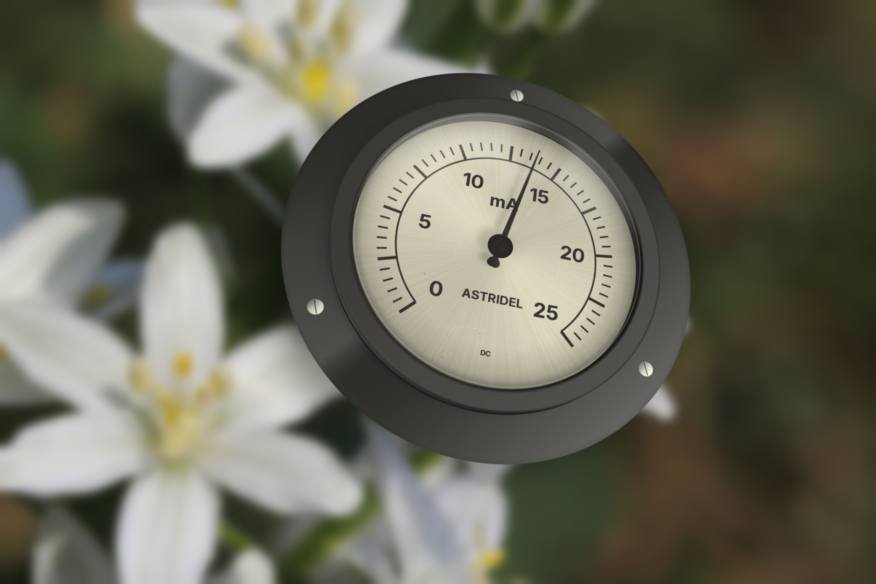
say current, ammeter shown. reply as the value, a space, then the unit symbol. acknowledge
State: 13.75 mA
